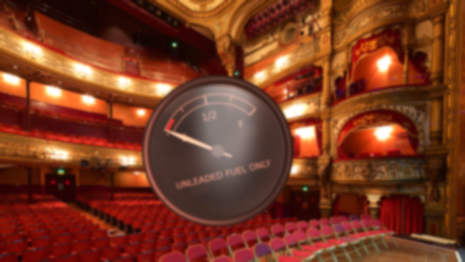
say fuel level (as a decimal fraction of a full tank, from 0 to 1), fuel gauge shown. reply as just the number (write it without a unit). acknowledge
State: 0
